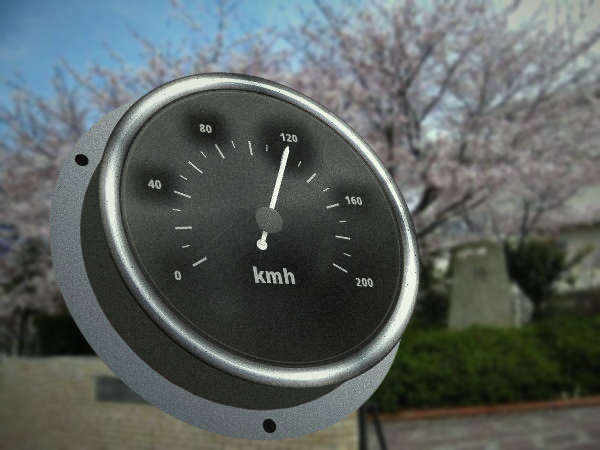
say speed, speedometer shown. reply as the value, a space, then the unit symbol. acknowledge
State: 120 km/h
